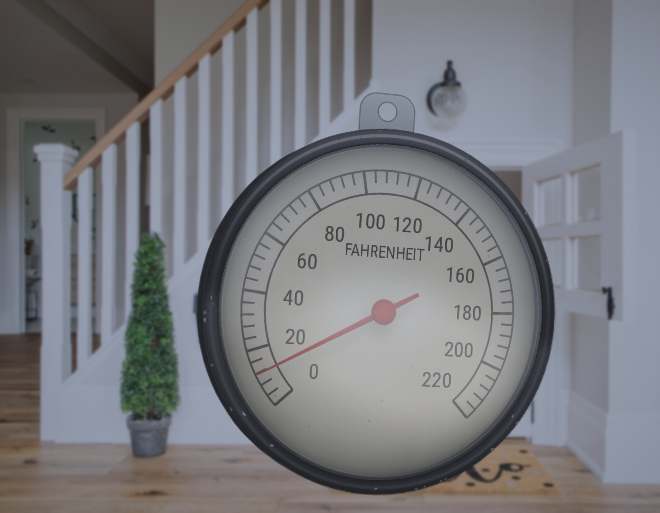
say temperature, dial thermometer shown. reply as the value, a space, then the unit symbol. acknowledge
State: 12 °F
